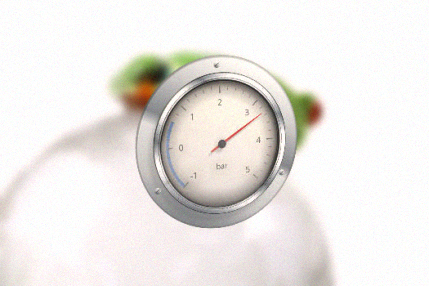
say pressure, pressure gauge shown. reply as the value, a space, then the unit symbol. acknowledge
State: 3.3 bar
